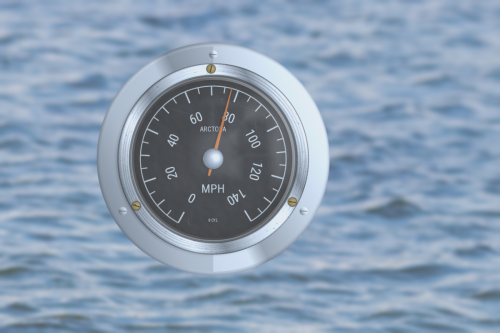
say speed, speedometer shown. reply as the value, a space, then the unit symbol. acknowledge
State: 77.5 mph
